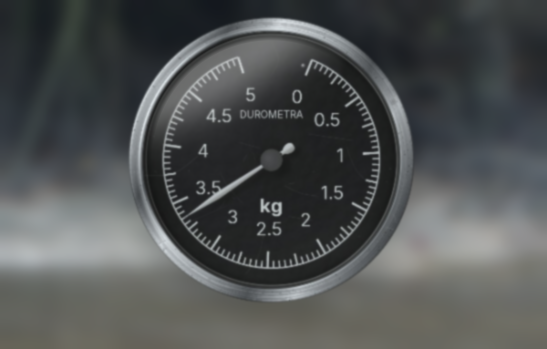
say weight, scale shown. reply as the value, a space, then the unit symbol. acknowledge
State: 3.35 kg
